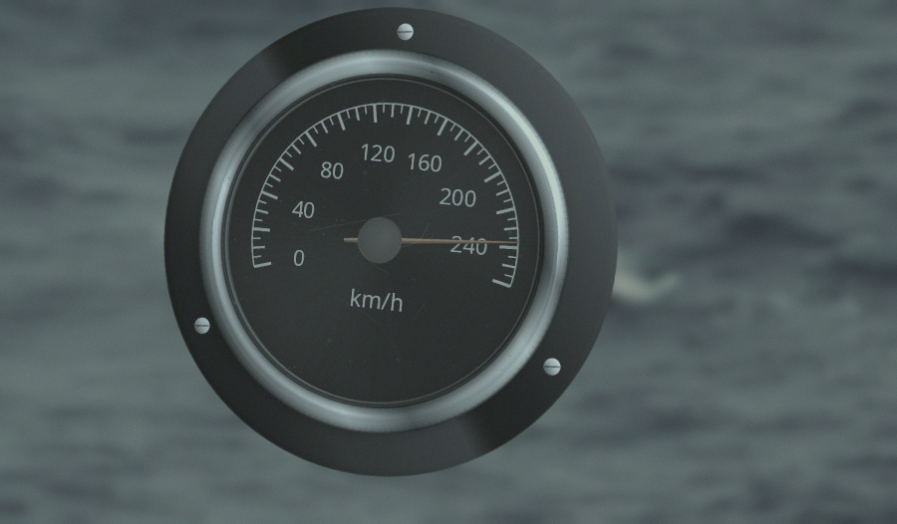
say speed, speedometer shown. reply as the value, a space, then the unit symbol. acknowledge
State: 237.5 km/h
